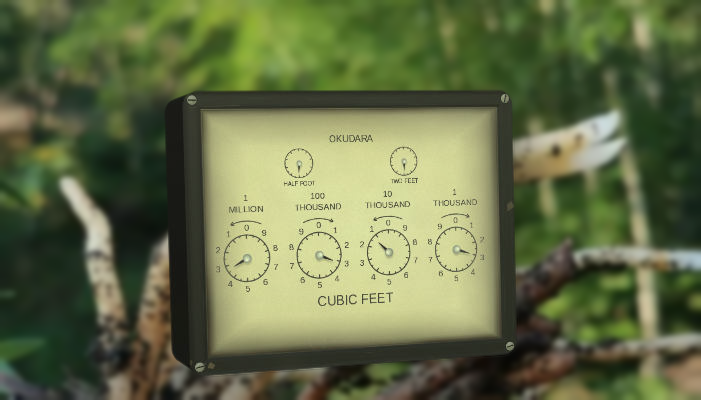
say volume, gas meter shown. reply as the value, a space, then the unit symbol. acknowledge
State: 331300 ft³
